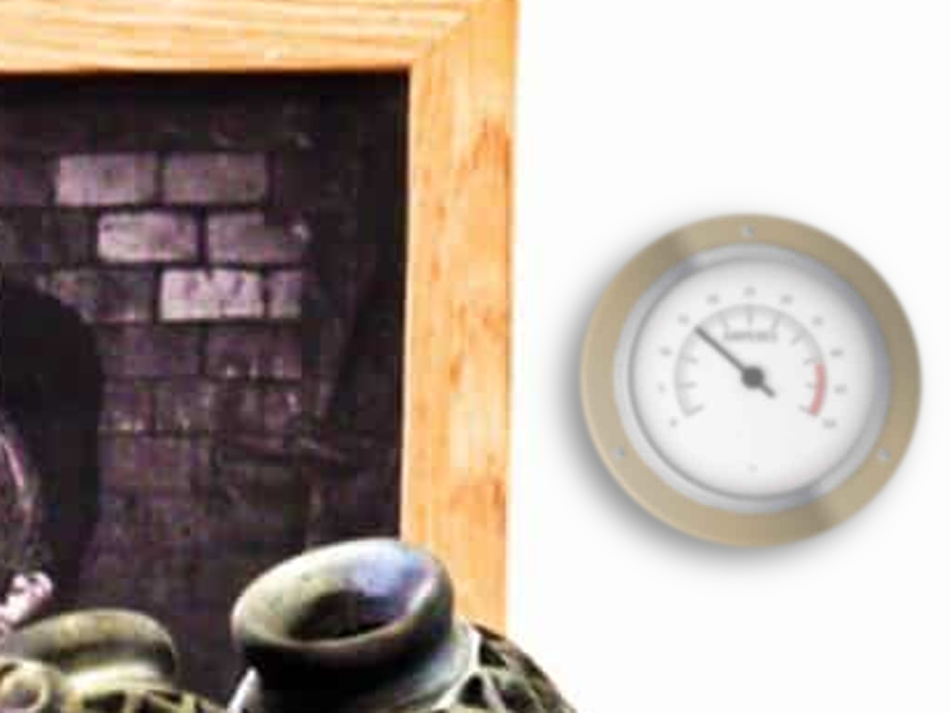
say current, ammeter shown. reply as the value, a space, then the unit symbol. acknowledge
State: 15 A
